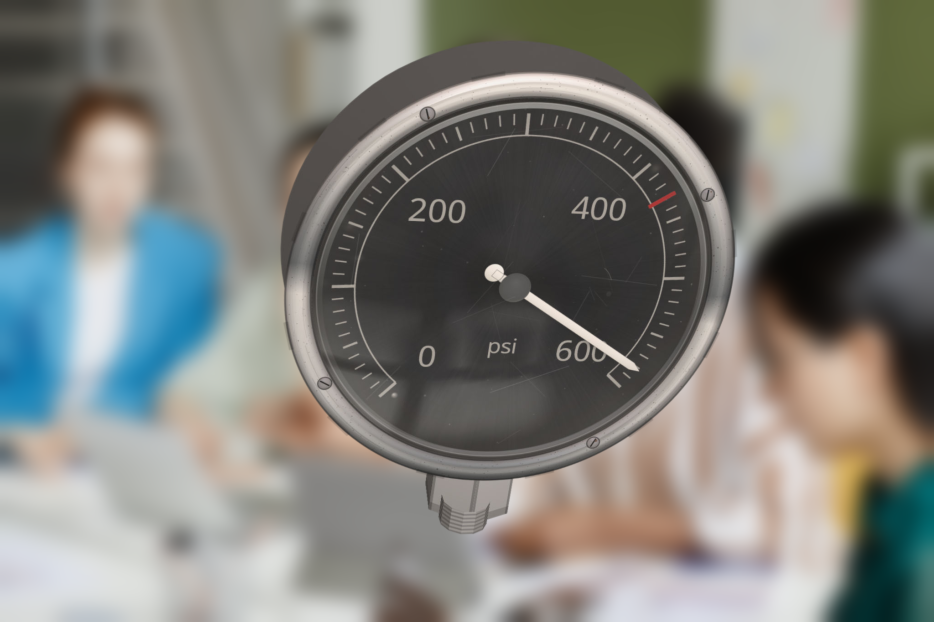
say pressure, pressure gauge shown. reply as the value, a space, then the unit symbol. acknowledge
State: 580 psi
